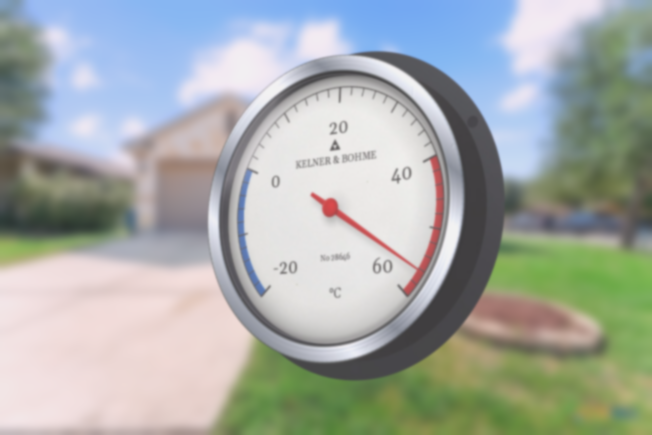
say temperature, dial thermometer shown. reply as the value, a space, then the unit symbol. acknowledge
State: 56 °C
